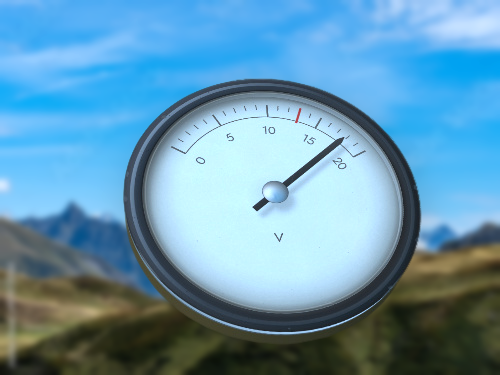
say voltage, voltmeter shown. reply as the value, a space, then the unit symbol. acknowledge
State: 18 V
